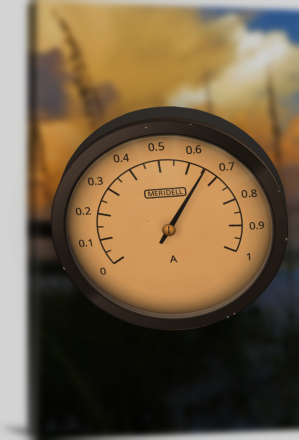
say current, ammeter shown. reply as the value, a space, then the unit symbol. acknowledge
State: 0.65 A
